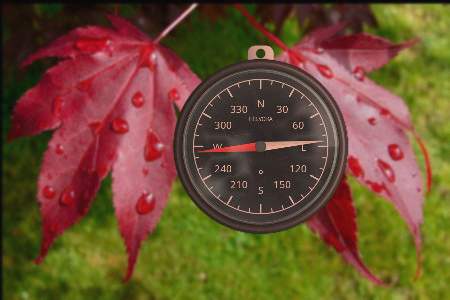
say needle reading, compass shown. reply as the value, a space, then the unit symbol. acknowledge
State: 265 °
